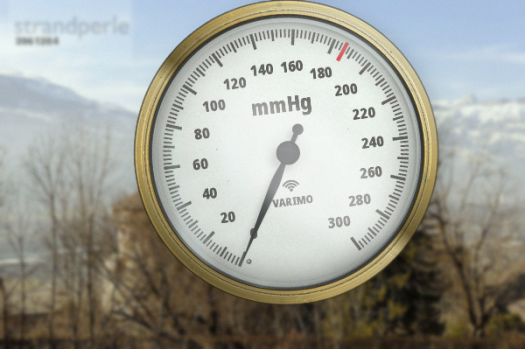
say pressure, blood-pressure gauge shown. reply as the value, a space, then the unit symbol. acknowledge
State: 0 mmHg
